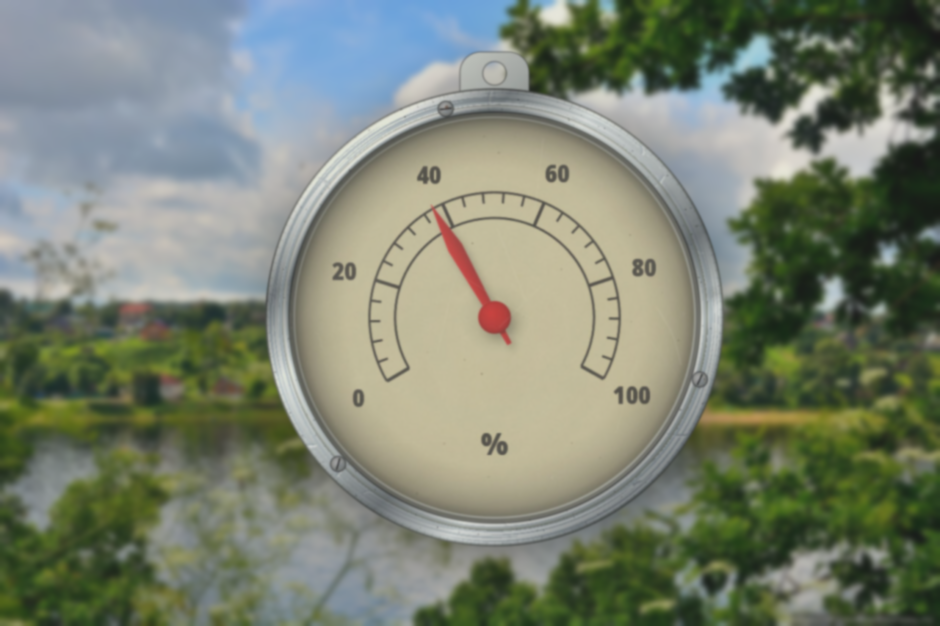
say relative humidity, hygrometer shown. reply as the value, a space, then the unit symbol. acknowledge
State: 38 %
